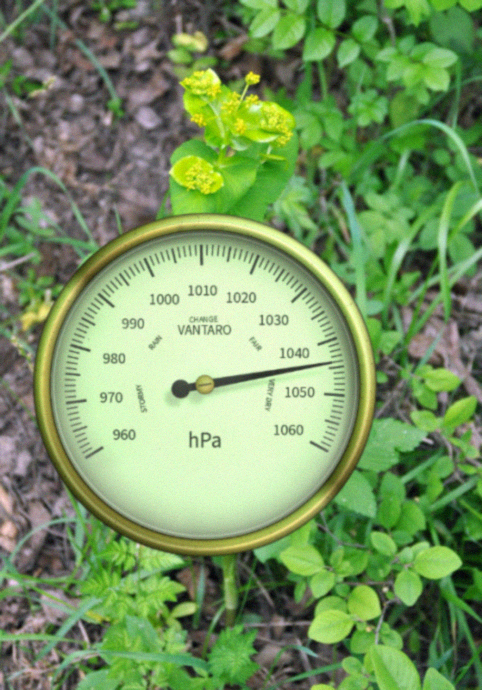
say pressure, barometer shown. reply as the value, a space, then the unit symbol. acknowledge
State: 1044 hPa
